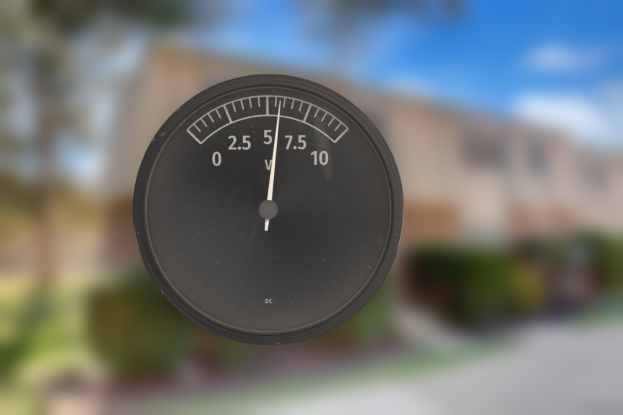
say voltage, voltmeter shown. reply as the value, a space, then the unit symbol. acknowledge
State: 5.75 V
